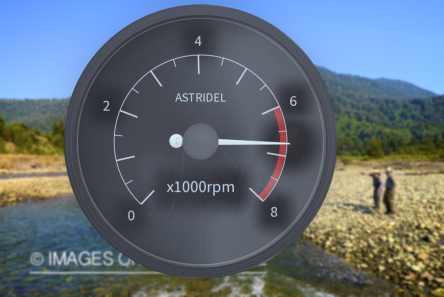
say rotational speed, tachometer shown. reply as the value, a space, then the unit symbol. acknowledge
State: 6750 rpm
